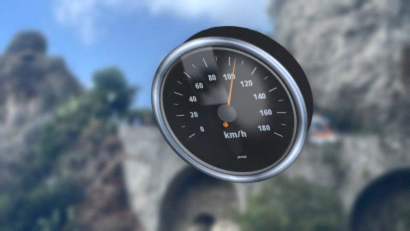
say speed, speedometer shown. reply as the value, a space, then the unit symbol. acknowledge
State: 105 km/h
